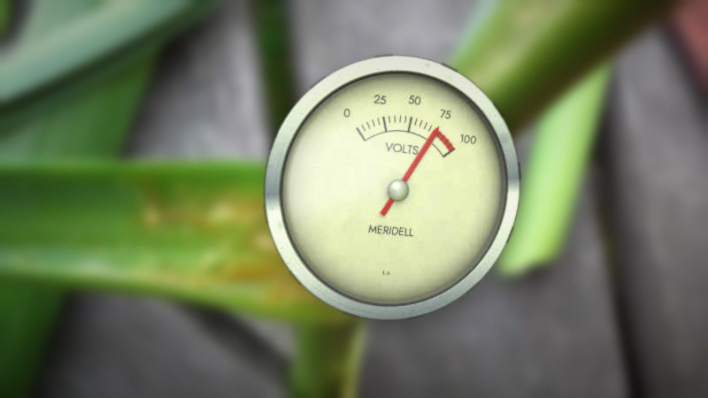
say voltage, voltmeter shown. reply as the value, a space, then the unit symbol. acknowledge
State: 75 V
